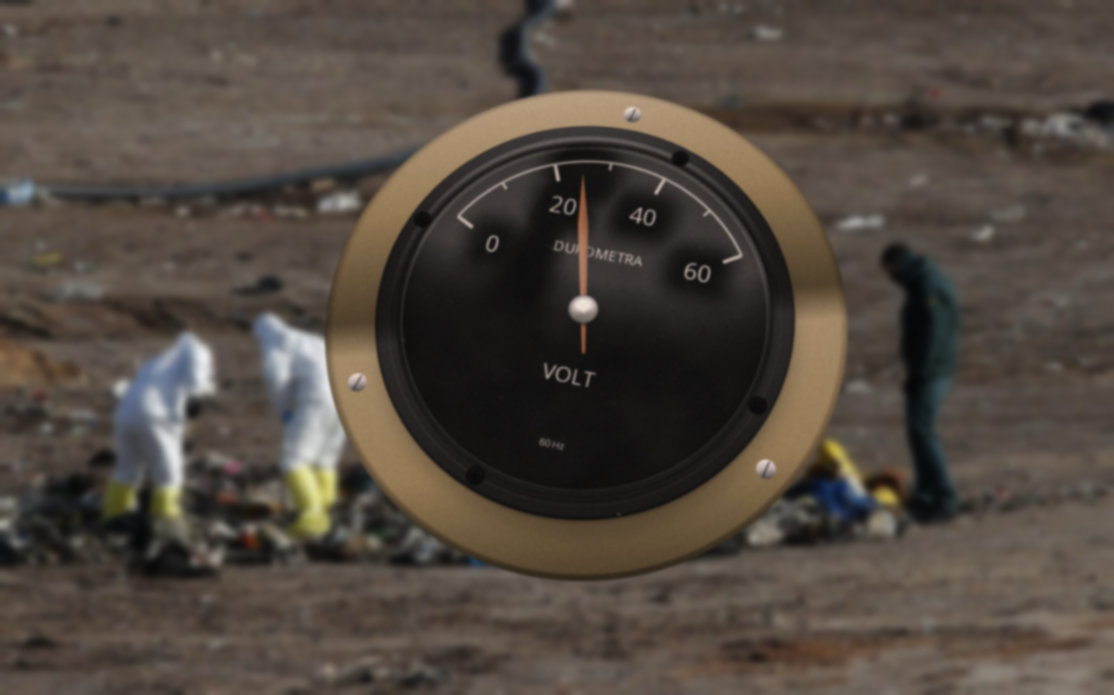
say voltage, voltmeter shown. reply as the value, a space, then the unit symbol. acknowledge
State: 25 V
